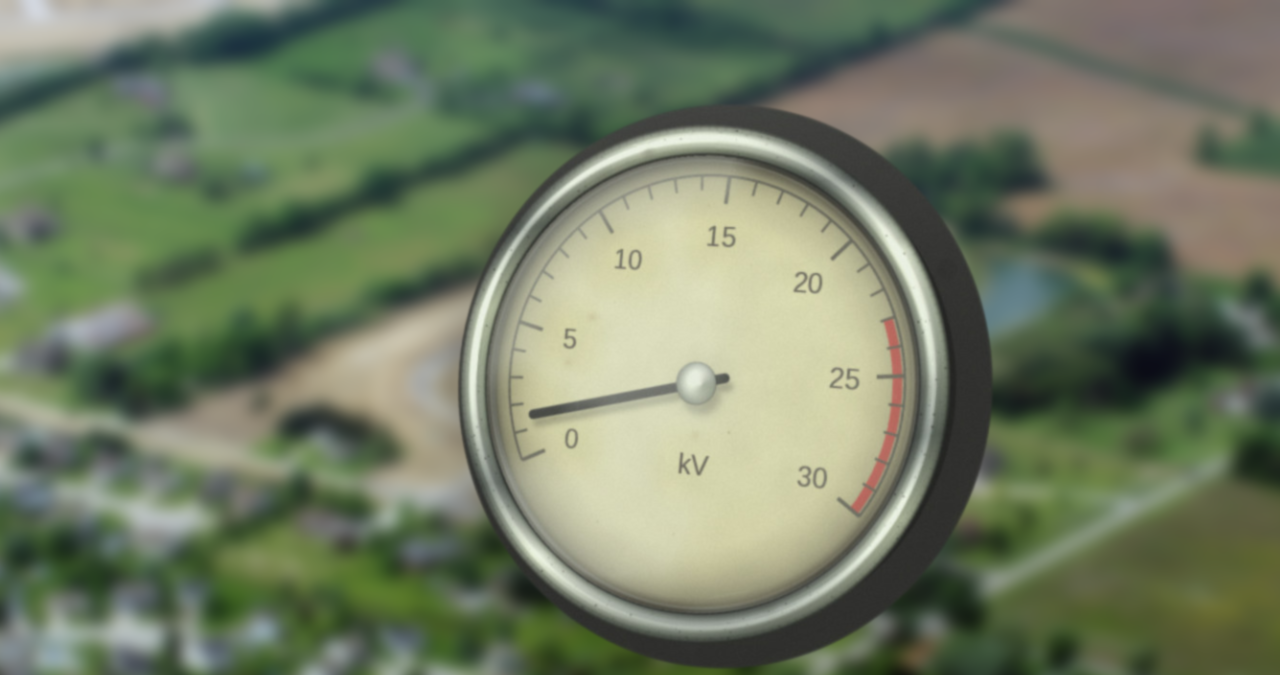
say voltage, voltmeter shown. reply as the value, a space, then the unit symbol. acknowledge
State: 1.5 kV
